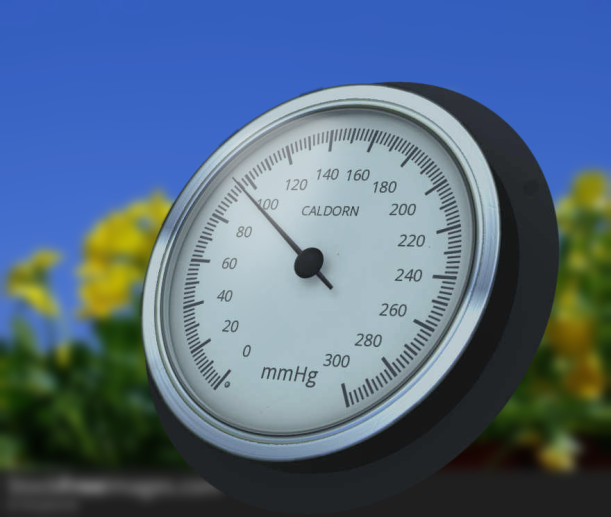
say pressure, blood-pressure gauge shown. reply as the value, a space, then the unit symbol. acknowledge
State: 96 mmHg
